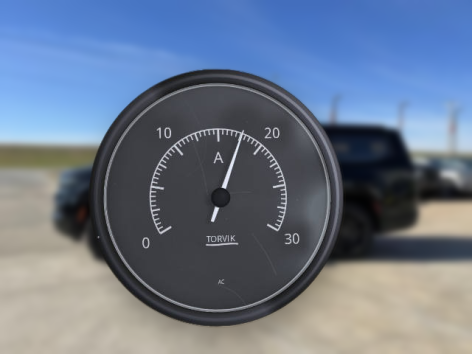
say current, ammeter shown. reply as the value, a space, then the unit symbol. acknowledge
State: 17.5 A
